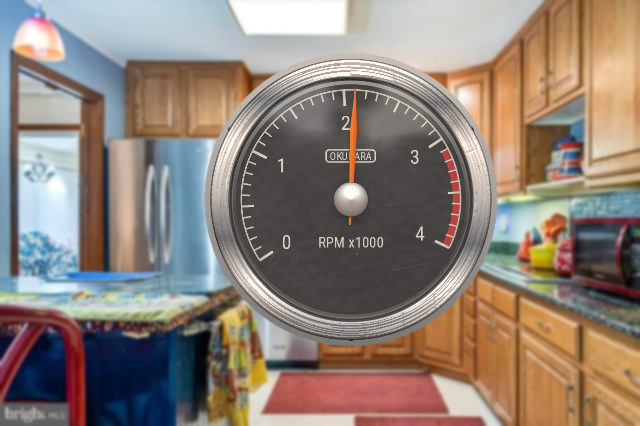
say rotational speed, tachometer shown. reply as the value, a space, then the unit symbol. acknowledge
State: 2100 rpm
